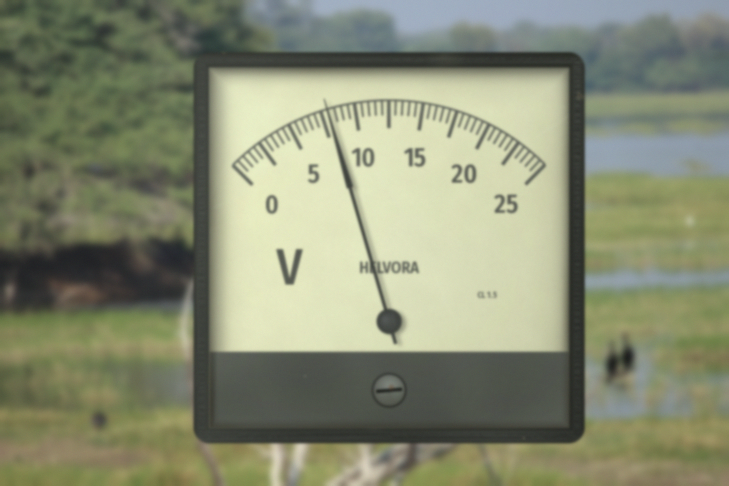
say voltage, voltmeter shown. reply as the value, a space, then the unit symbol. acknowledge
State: 8 V
